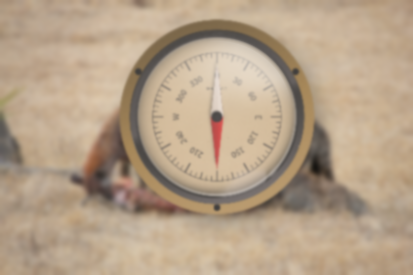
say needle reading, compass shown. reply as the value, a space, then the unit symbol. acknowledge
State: 180 °
